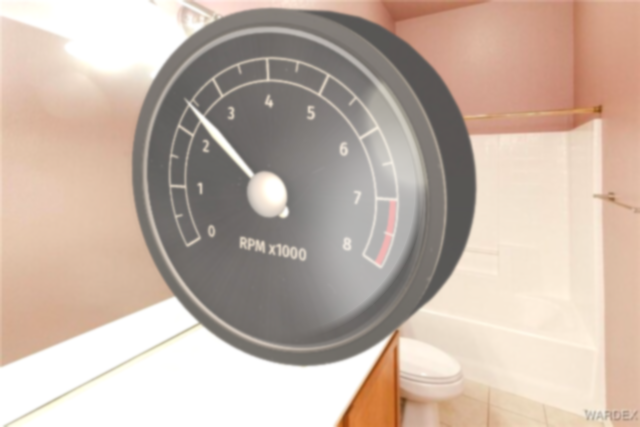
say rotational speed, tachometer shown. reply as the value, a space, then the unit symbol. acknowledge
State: 2500 rpm
